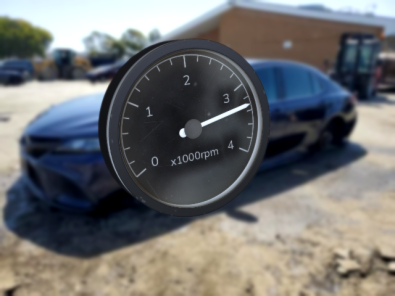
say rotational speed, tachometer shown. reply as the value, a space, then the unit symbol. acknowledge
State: 3300 rpm
